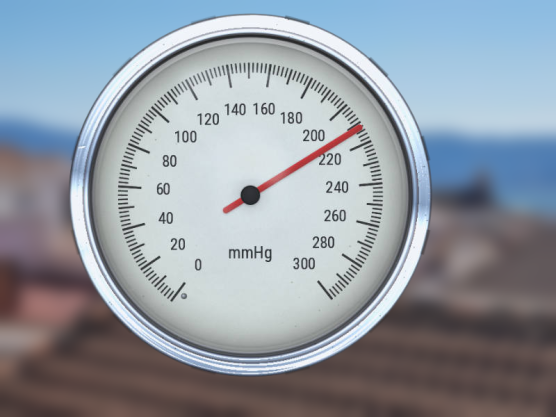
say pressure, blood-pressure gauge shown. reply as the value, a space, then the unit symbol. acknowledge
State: 212 mmHg
